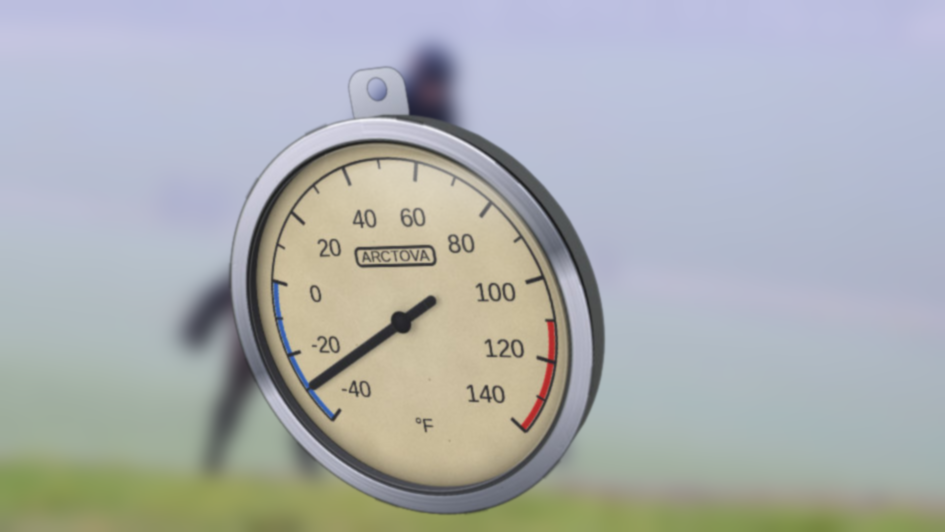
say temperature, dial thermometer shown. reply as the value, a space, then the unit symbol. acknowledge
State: -30 °F
